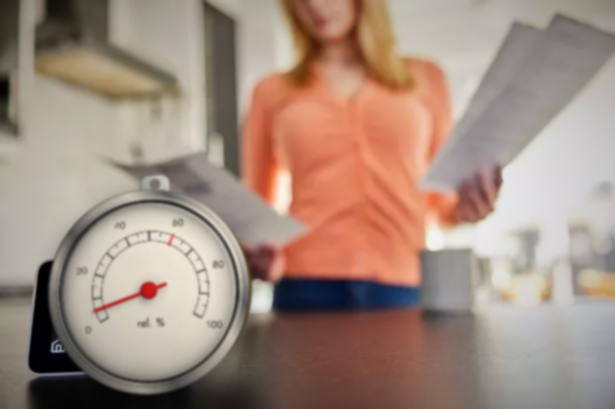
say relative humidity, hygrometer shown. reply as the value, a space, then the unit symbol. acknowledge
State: 5 %
